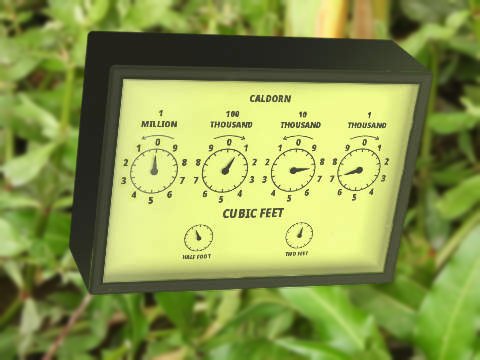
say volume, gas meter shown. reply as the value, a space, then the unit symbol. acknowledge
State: 7700 ft³
